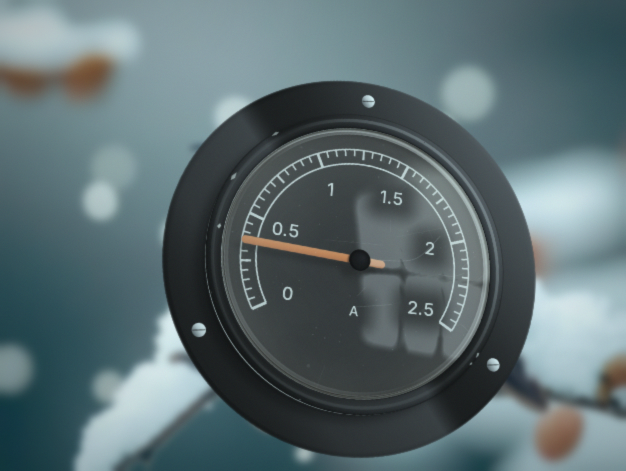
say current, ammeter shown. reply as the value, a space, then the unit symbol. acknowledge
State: 0.35 A
